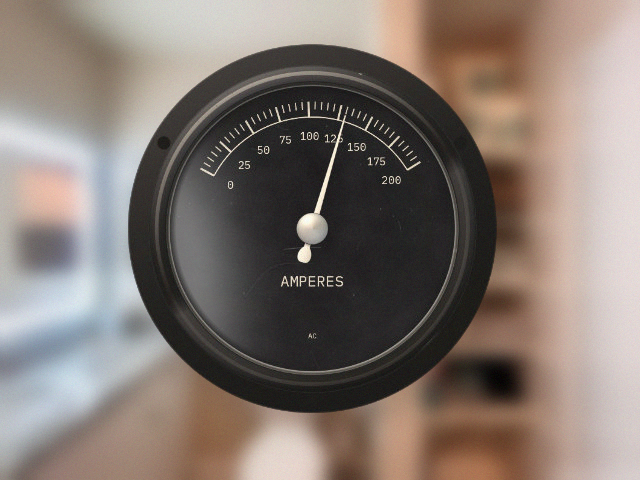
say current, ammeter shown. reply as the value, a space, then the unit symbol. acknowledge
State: 130 A
